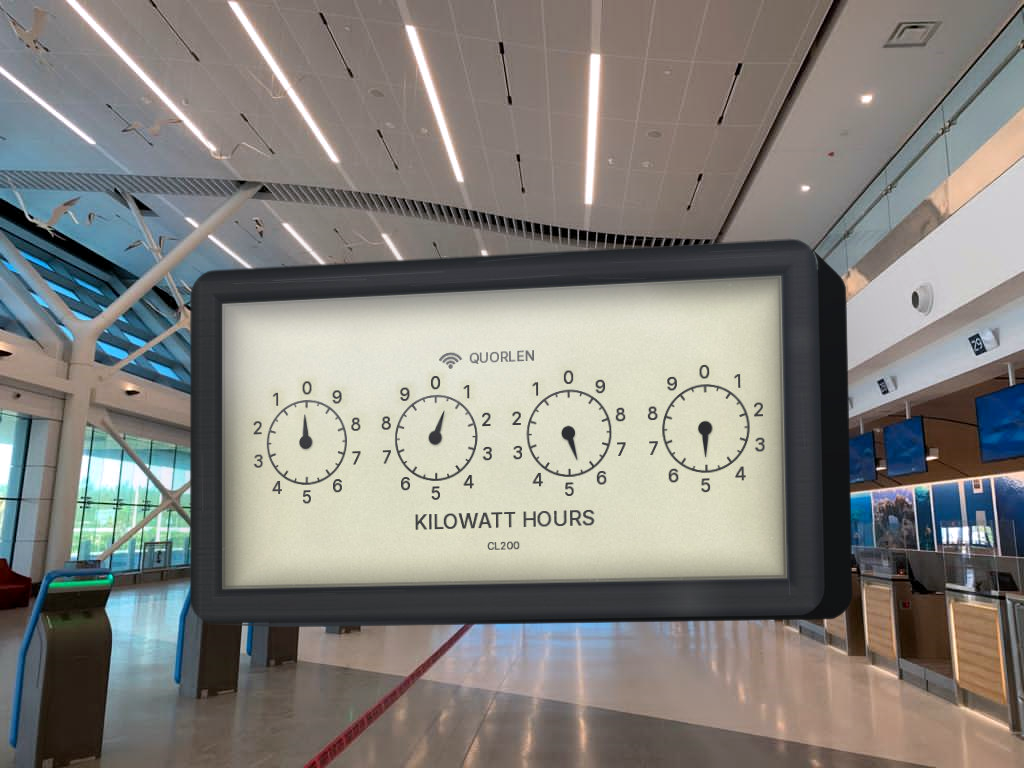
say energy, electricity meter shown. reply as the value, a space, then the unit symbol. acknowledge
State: 55 kWh
